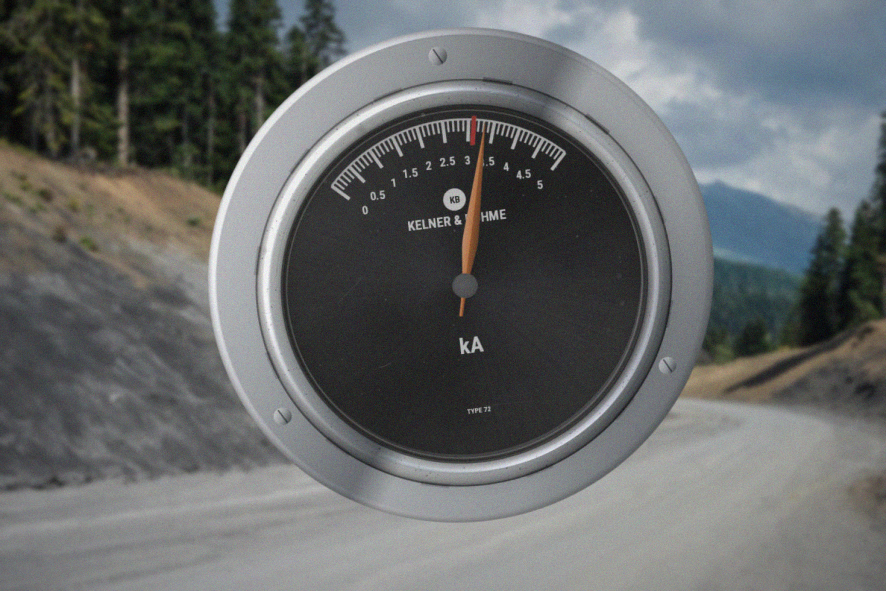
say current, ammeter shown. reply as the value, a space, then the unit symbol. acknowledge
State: 3.3 kA
